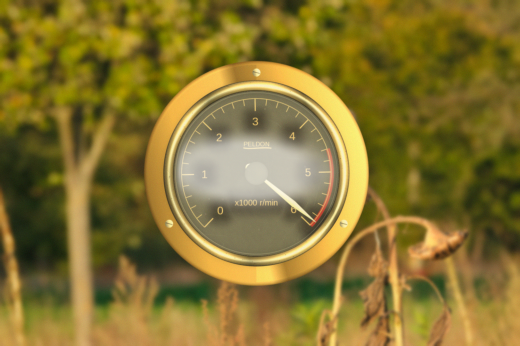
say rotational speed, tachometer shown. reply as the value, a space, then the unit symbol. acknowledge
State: 5900 rpm
